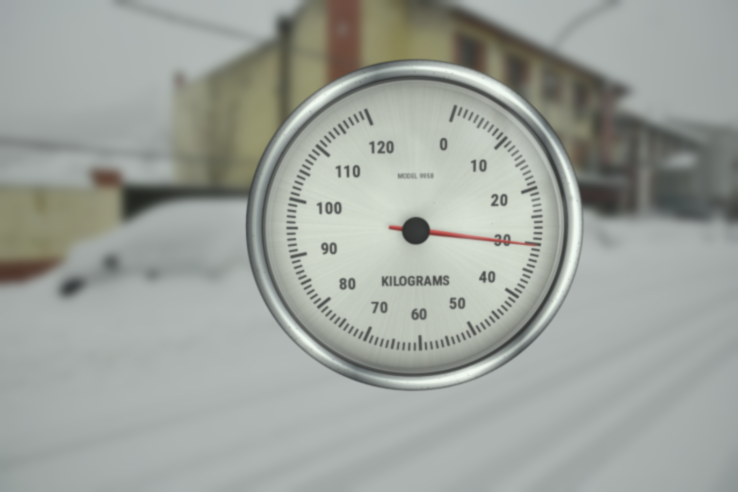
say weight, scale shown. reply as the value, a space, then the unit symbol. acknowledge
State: 30 kg
